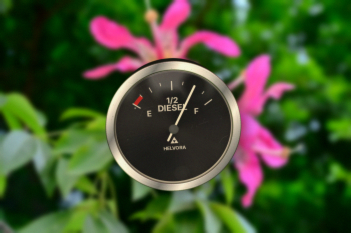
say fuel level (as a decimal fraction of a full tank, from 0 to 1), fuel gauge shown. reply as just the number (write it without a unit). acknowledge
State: 0.75
